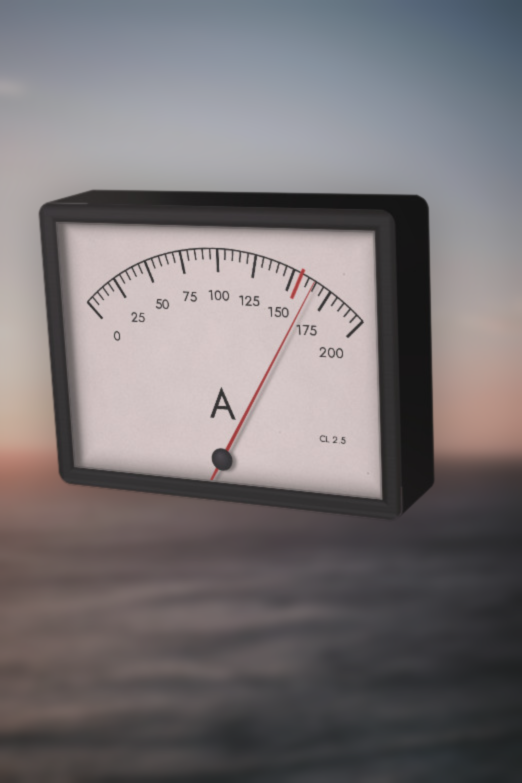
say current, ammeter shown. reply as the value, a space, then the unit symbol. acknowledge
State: 165 A
